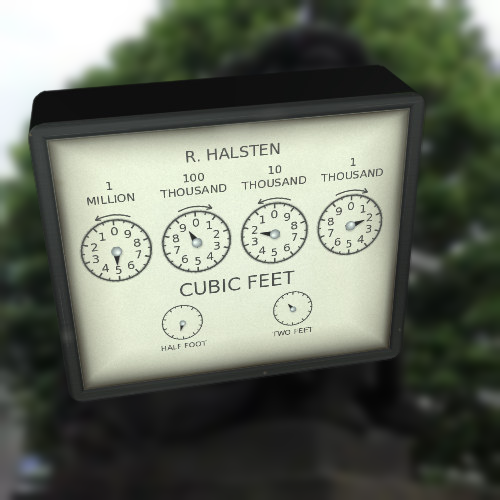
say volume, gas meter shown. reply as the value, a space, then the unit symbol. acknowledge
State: 492200 ft³
